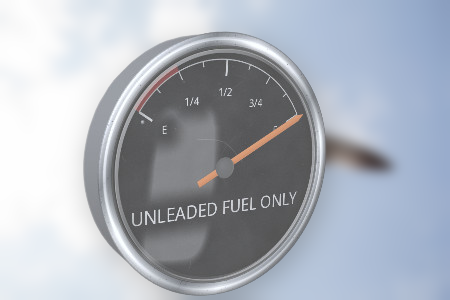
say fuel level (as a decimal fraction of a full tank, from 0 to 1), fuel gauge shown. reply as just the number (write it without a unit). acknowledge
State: 1
